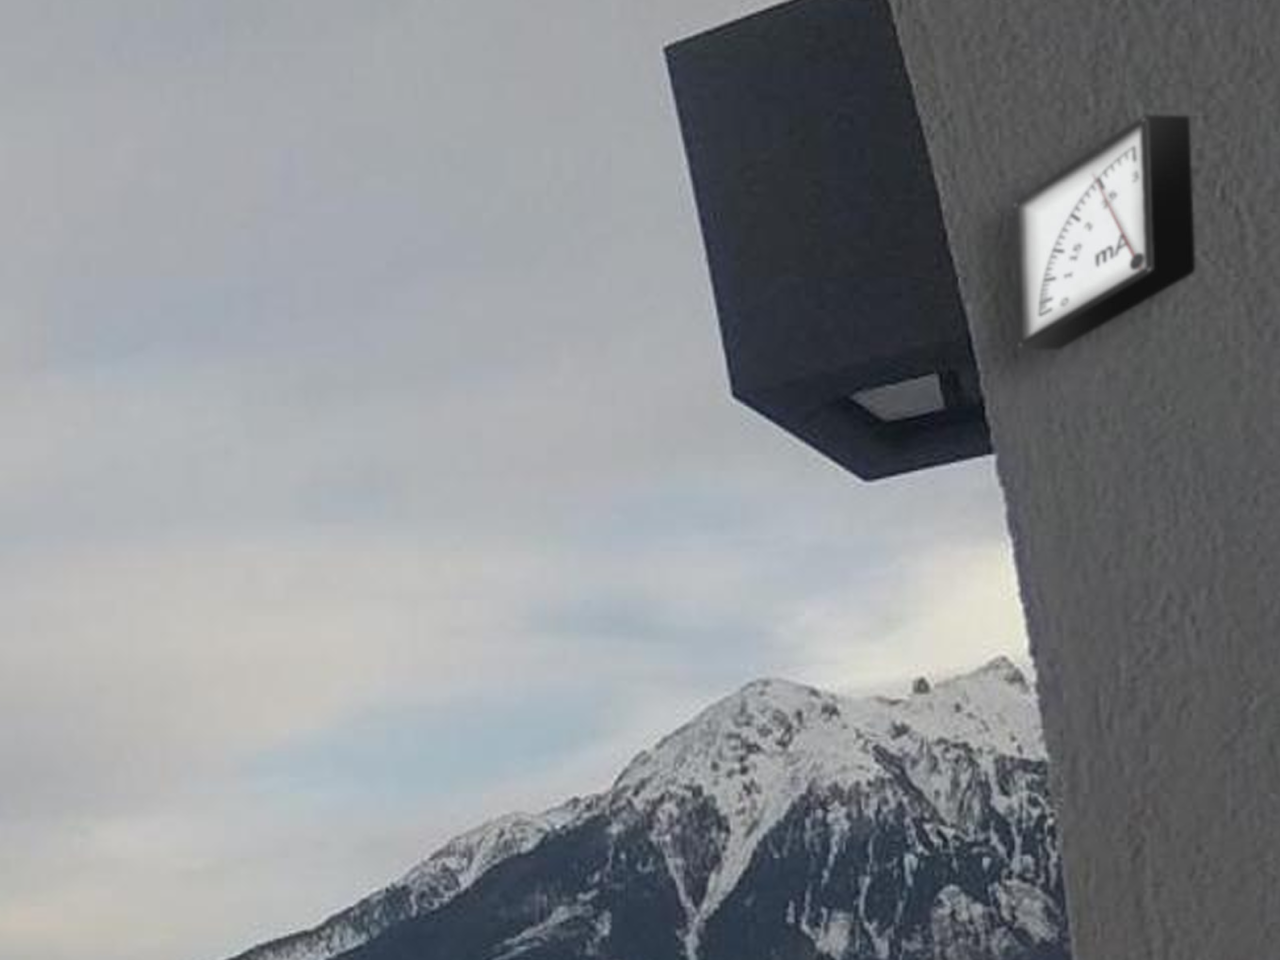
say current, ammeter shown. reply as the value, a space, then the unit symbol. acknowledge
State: 2.5 mA
